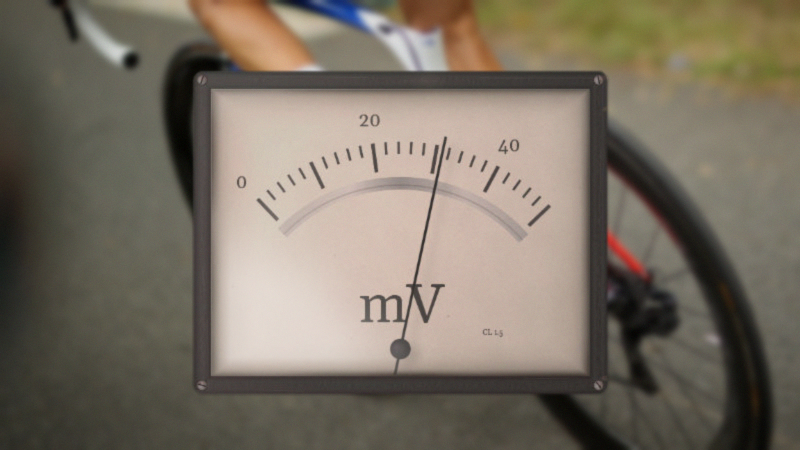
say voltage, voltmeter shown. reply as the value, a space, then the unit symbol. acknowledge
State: 31 mV
